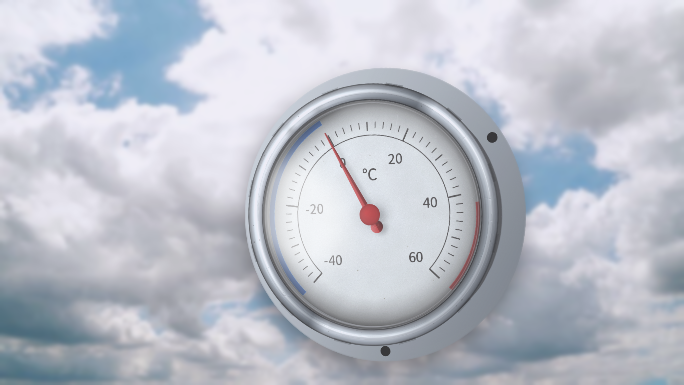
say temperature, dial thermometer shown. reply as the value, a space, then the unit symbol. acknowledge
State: 0 °C
